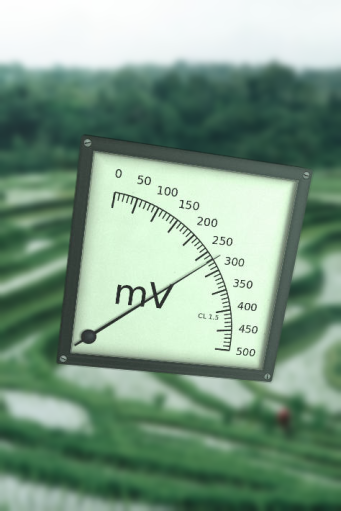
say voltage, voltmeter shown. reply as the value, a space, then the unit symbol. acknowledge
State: 270 mV
